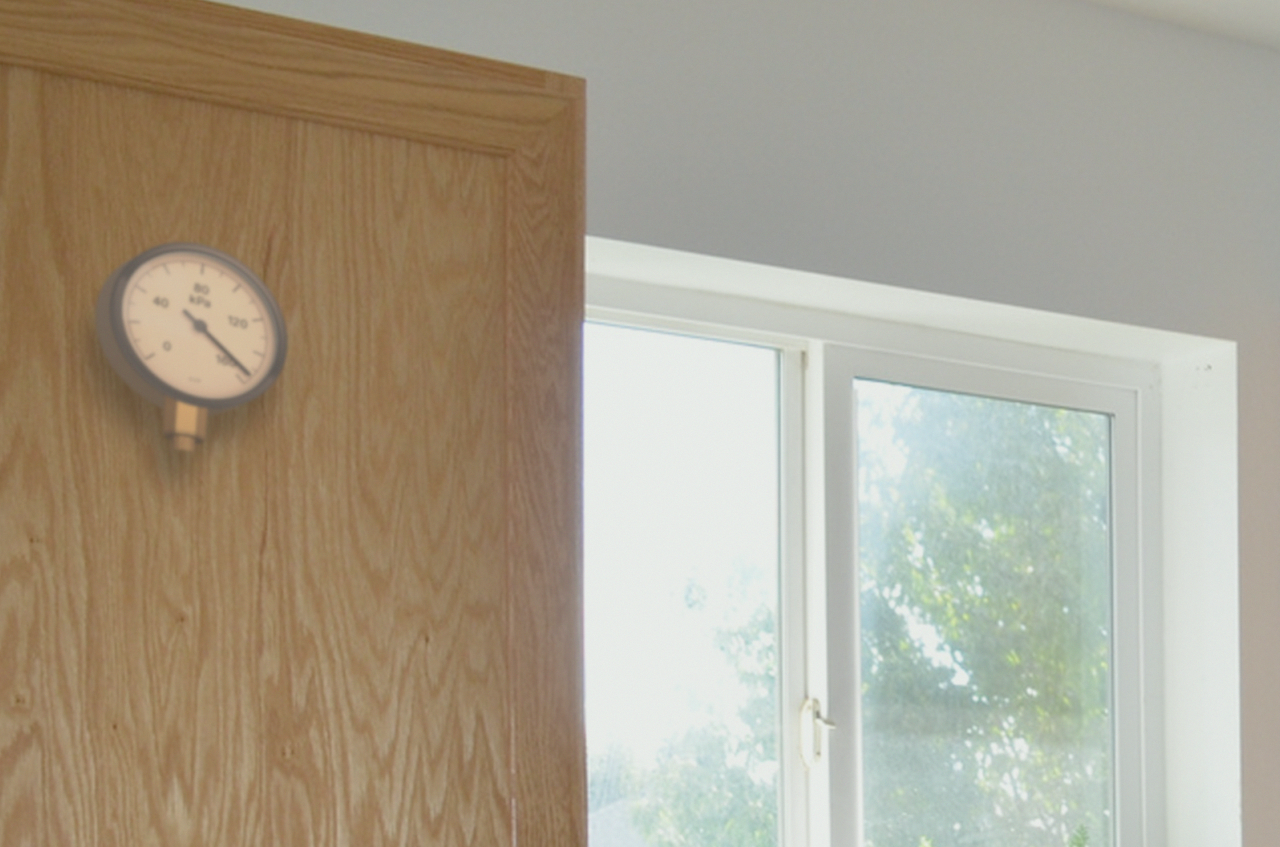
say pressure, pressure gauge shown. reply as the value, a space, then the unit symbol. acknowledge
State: 155 kPa
